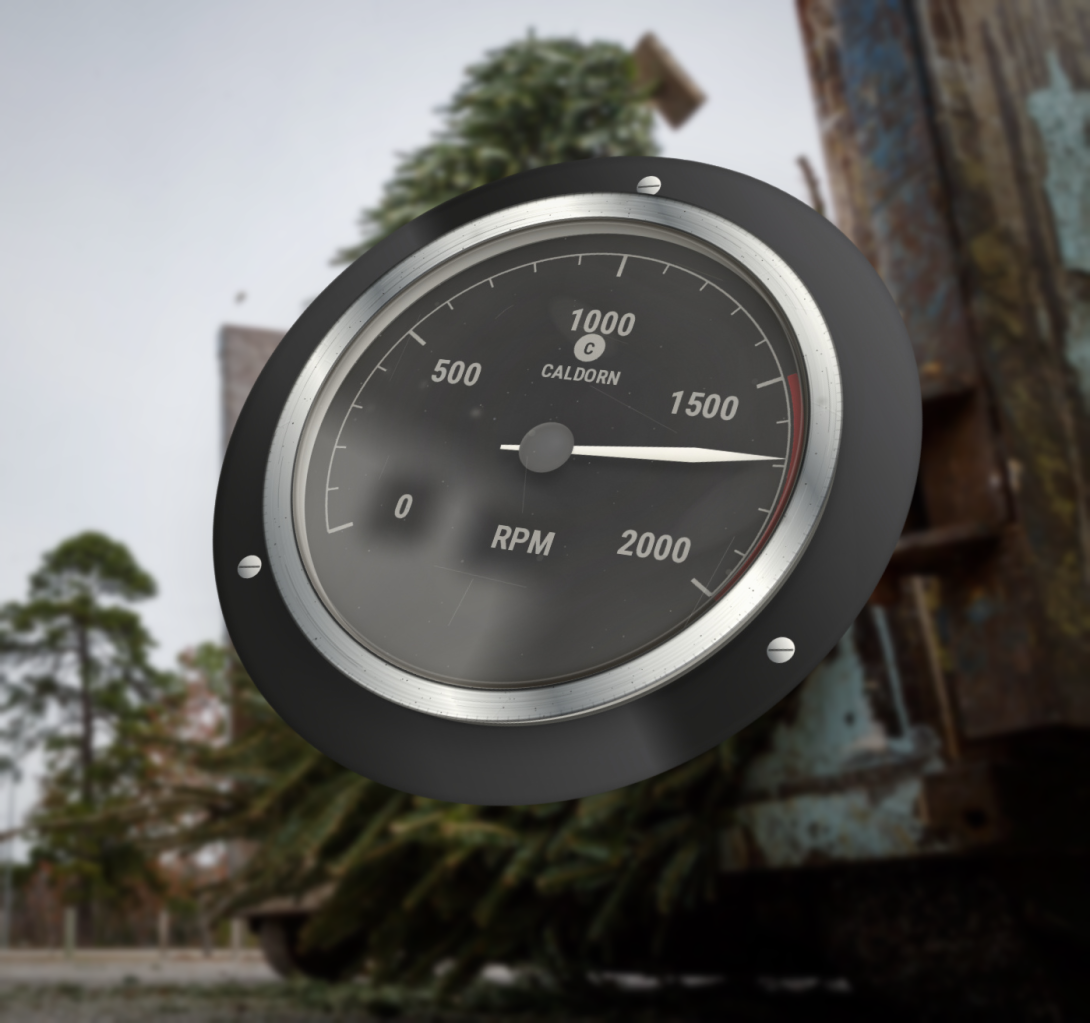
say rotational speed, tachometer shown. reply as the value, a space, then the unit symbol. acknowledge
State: 1700 rpm
